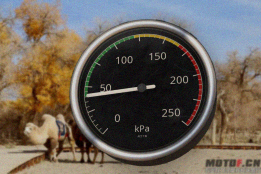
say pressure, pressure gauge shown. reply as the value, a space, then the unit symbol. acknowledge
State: 40 kPa
